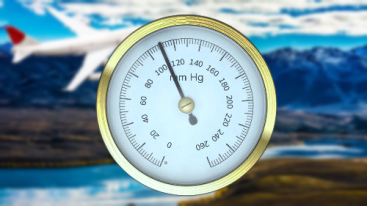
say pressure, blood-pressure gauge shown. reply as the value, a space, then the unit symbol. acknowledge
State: 110 mmHg
